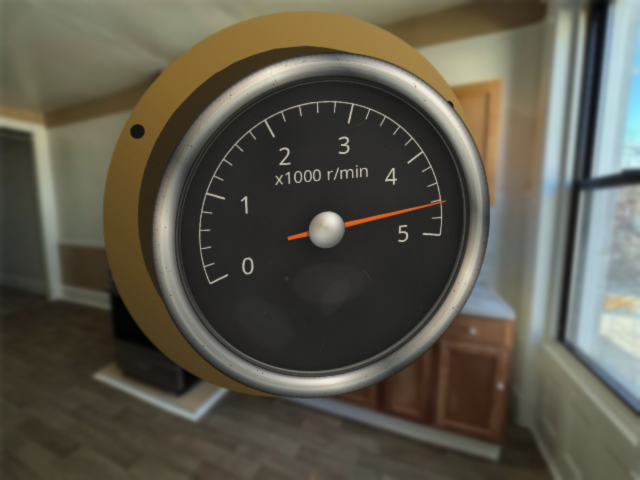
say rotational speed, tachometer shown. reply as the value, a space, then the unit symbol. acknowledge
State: 4600 rpm
